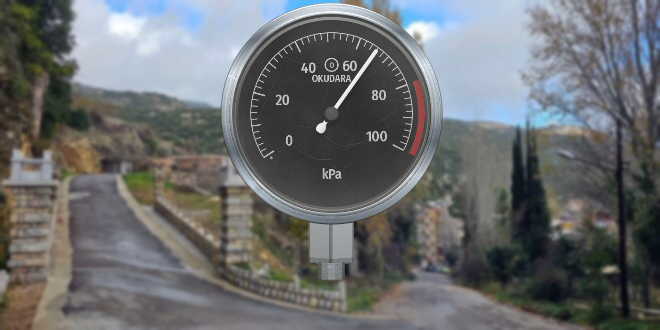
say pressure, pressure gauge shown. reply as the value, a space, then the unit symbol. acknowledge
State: 66 kPa
